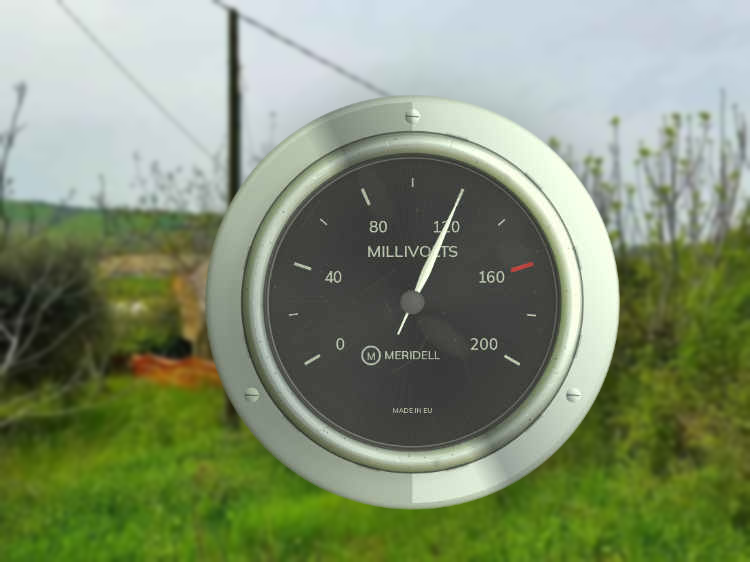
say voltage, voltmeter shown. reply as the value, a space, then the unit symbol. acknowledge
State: 120 mV
